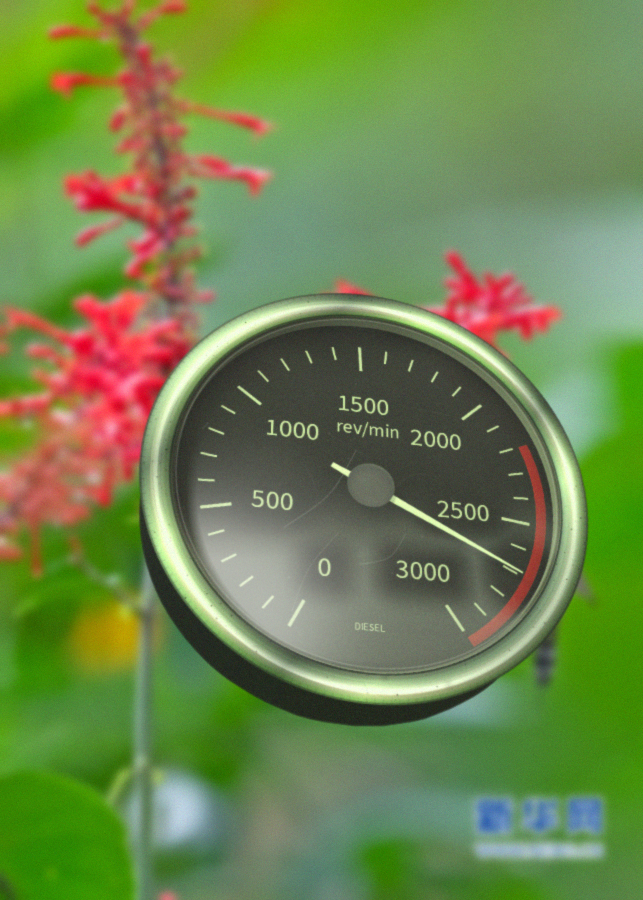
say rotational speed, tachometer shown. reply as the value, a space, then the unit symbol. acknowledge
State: 2700 rpm
